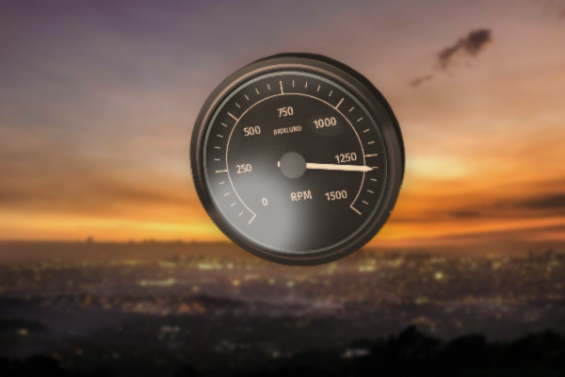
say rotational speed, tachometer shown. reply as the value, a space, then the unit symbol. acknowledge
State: 1300 rpm
